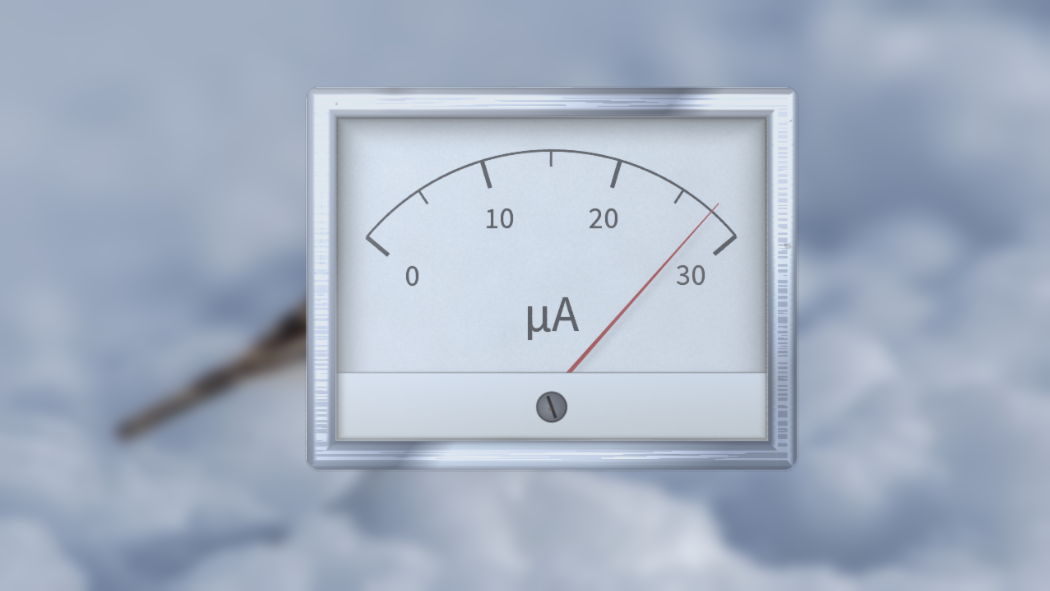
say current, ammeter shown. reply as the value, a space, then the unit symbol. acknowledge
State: 27.5 µA
